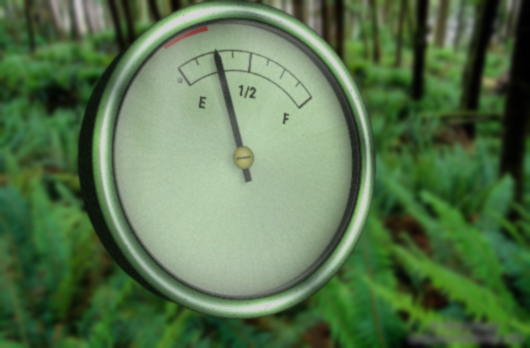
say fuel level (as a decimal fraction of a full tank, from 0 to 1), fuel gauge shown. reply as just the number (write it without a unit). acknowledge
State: 0.25
